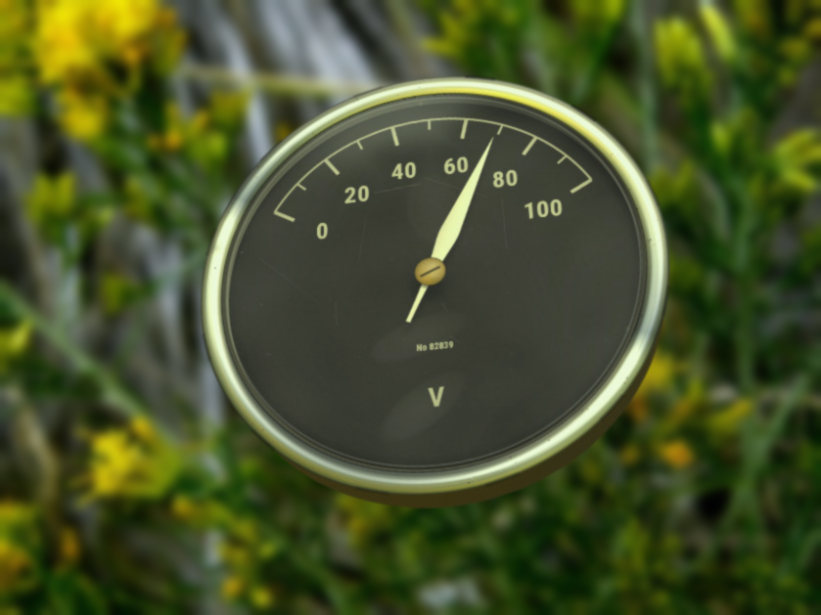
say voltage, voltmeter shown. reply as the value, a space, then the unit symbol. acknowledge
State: 70 V
